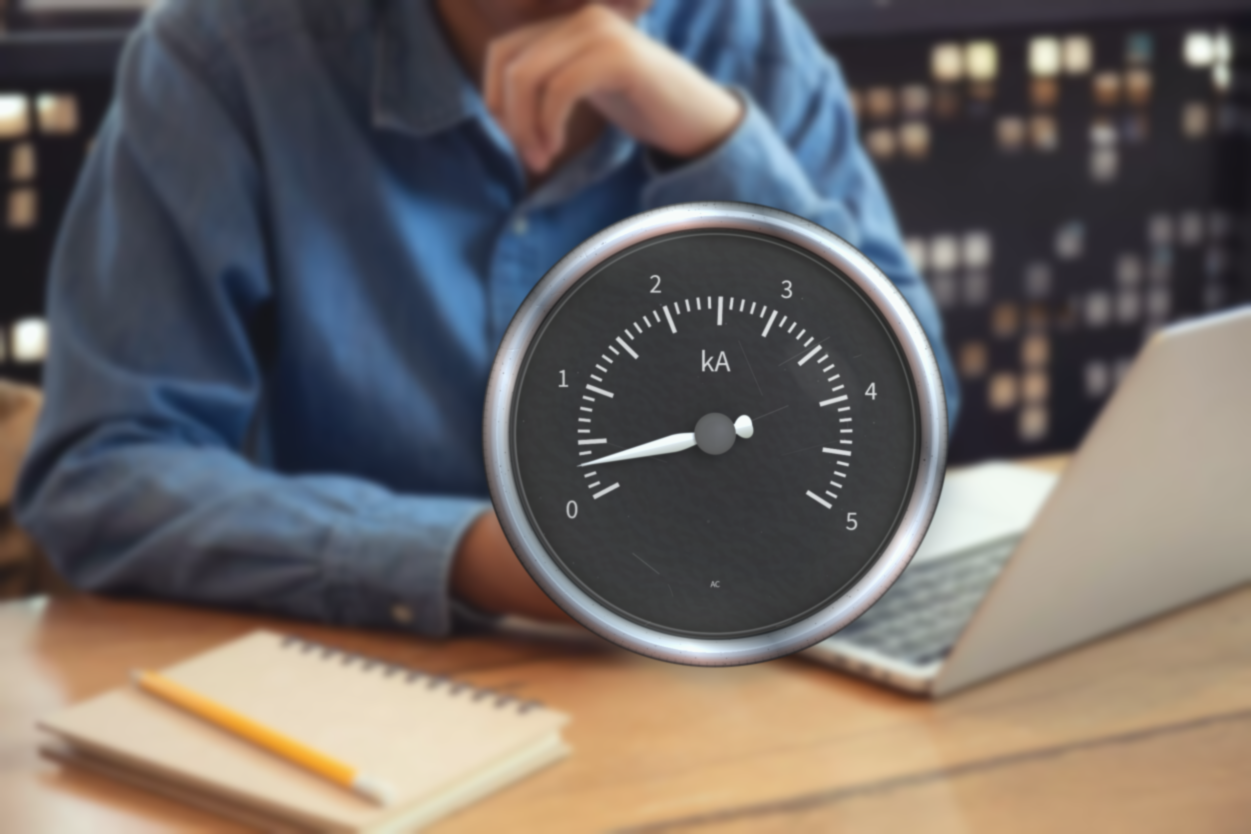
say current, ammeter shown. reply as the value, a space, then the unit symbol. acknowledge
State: 0.3 kA
